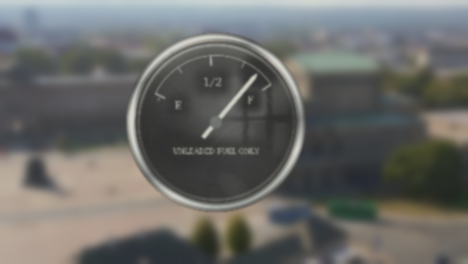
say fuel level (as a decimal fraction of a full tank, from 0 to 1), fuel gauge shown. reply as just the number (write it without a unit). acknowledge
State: 0.875
